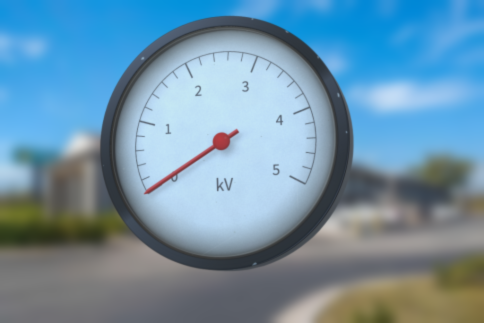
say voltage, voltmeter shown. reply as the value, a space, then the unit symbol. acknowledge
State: 0 kV
